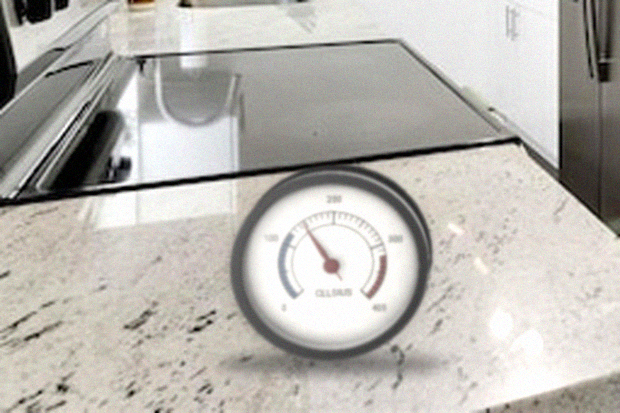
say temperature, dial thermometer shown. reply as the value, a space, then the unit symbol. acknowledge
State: 150 °C
